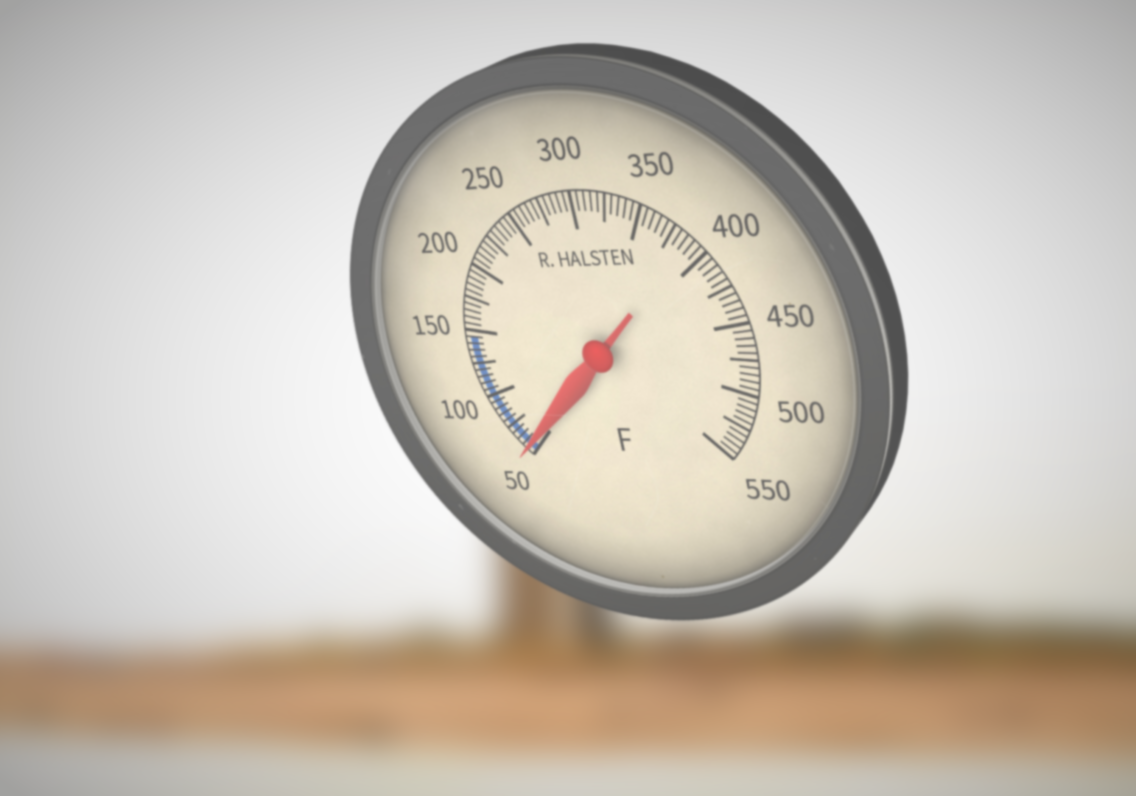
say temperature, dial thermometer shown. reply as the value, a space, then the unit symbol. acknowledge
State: 55 °F
